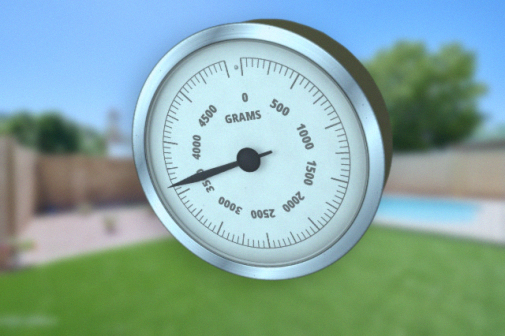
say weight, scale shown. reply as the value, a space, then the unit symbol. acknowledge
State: 3600 g
